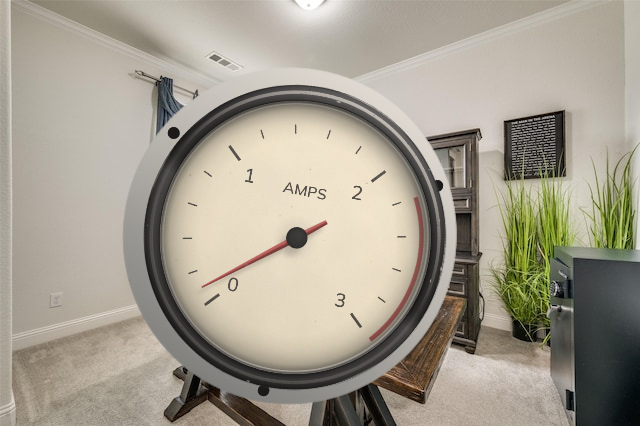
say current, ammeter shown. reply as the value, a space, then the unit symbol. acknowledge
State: 0.1 A
